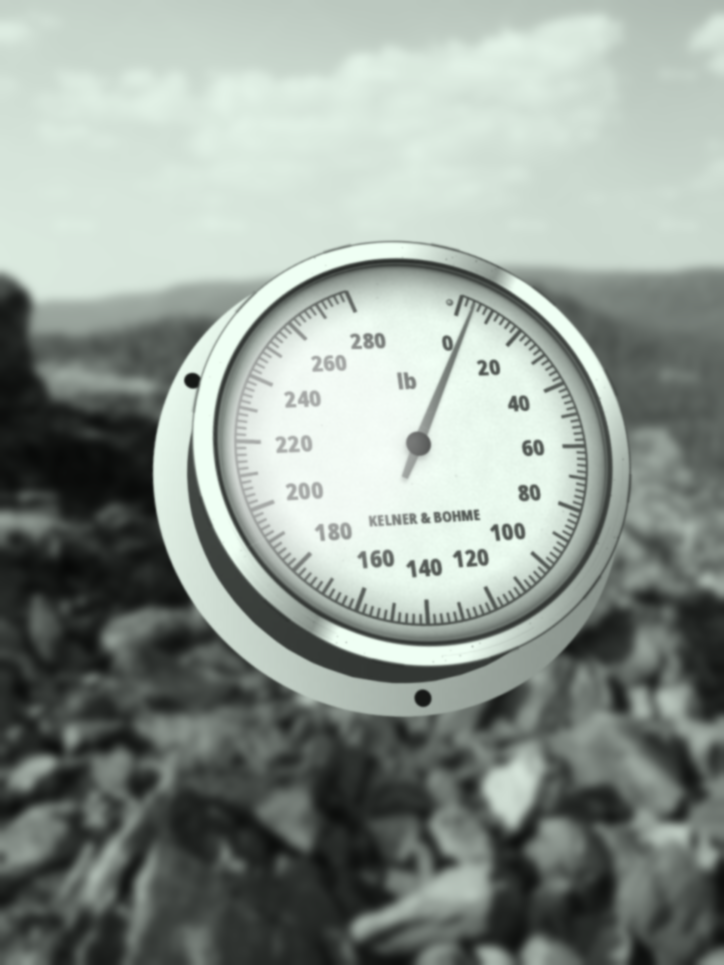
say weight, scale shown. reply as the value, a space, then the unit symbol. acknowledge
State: 4 lb
